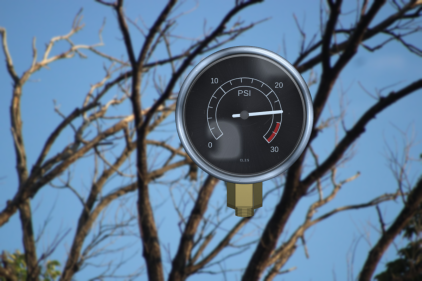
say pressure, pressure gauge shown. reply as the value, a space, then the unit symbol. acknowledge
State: 24 psi
